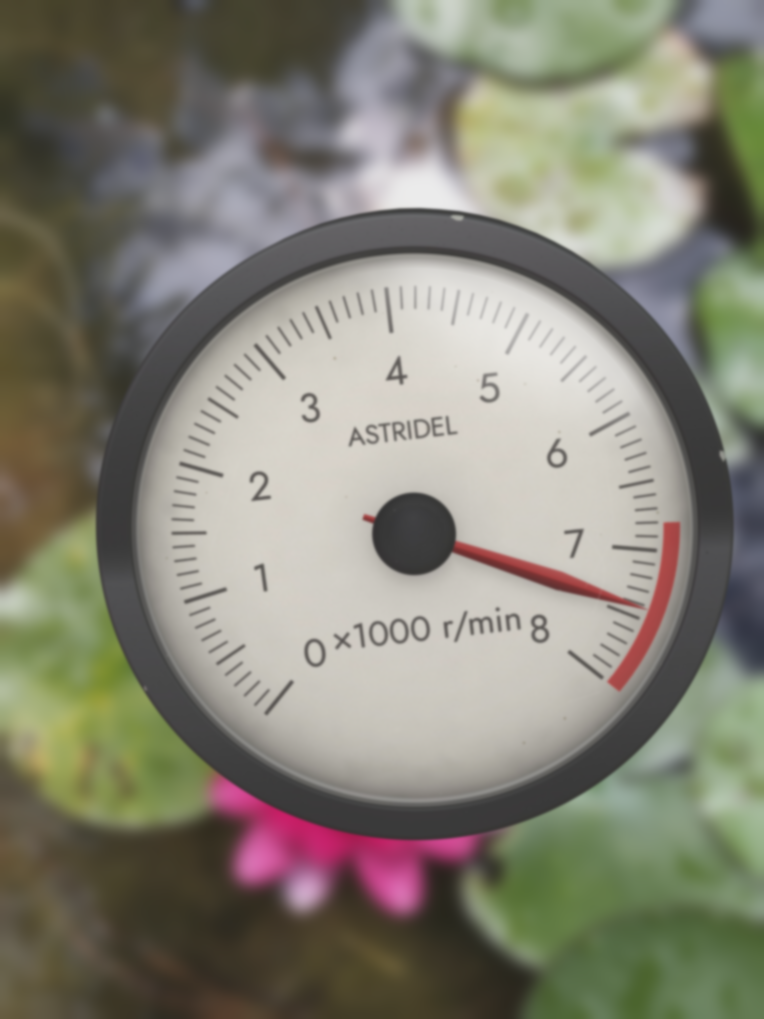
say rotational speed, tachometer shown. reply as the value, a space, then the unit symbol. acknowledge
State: 7400 rpm
